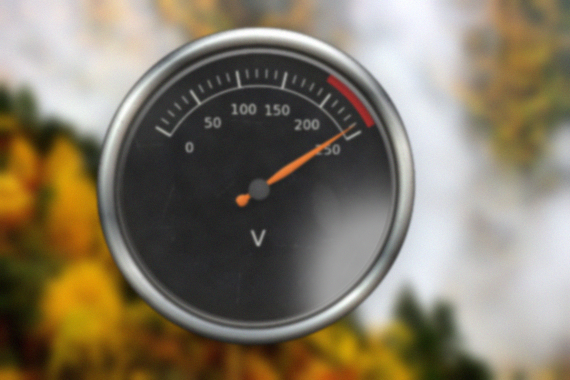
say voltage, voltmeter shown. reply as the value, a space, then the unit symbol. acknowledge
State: 240 V
